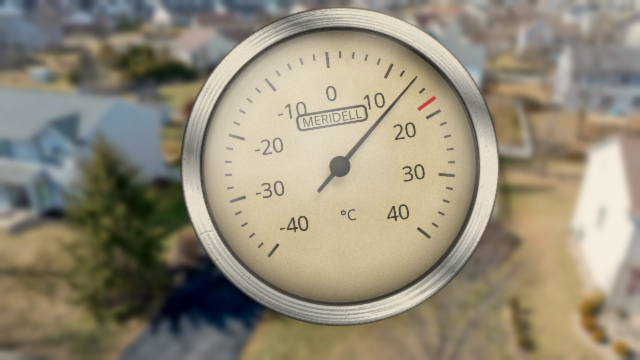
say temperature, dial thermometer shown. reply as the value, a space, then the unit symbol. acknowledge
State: 14 °C
